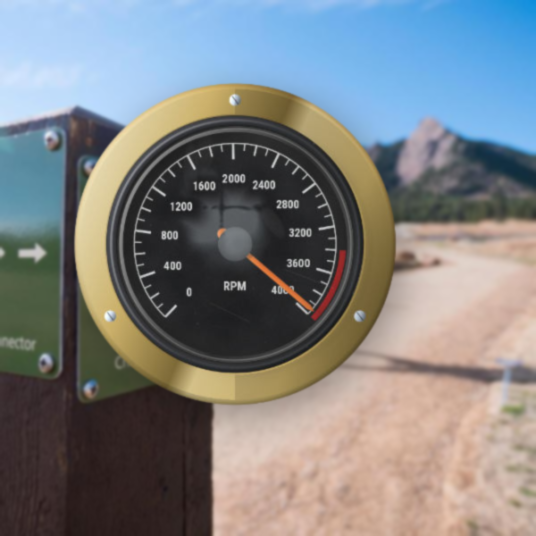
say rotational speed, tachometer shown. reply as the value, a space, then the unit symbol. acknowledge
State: 3950 rpm
